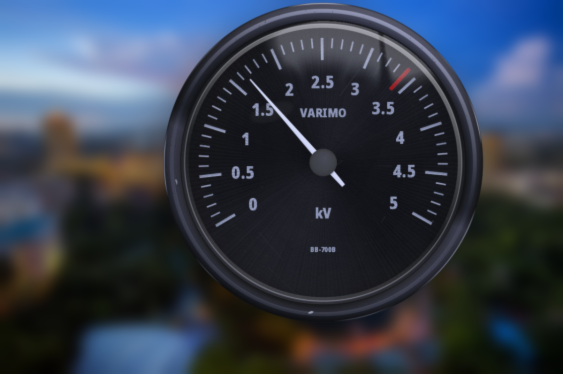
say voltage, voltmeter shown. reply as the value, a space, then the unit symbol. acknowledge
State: 1.65 kV
